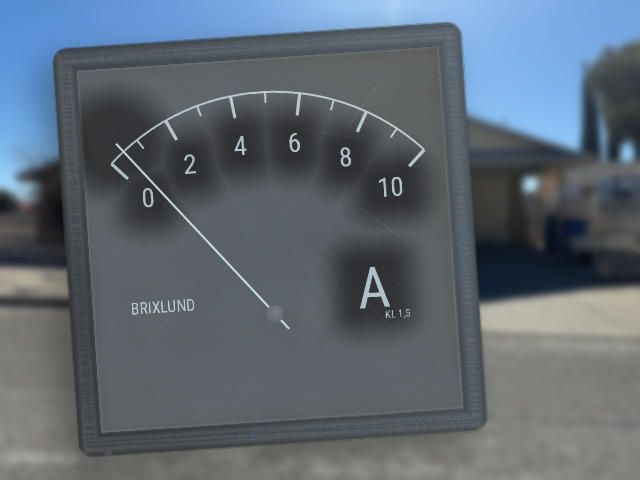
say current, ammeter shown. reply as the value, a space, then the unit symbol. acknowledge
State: 0.5 A
